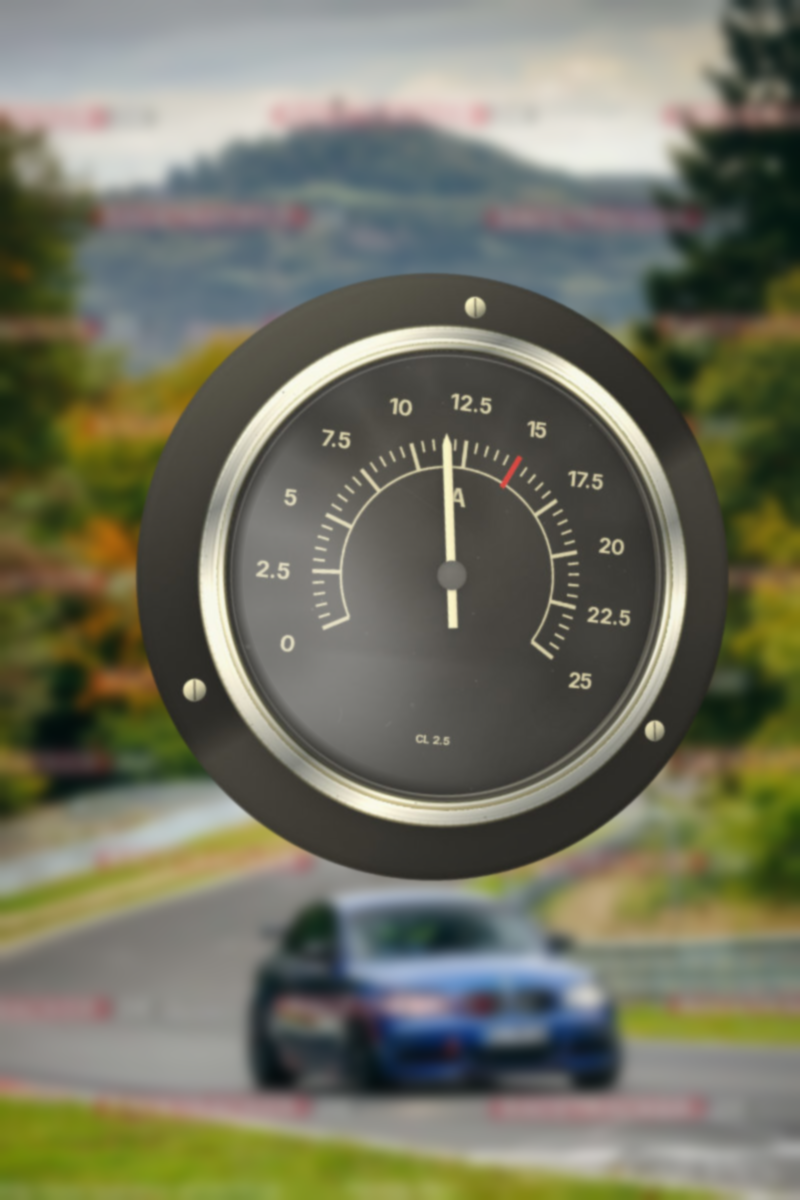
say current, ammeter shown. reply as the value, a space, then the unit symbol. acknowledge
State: 11.5 A
